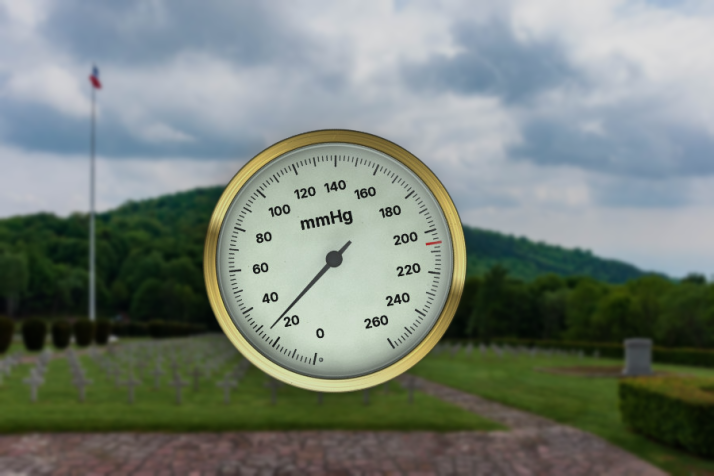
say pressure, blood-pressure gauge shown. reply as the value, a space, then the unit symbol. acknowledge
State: 26 mmHg
